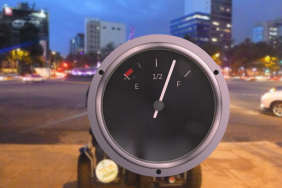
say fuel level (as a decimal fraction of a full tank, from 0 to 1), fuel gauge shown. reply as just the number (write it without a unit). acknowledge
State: 0.75
